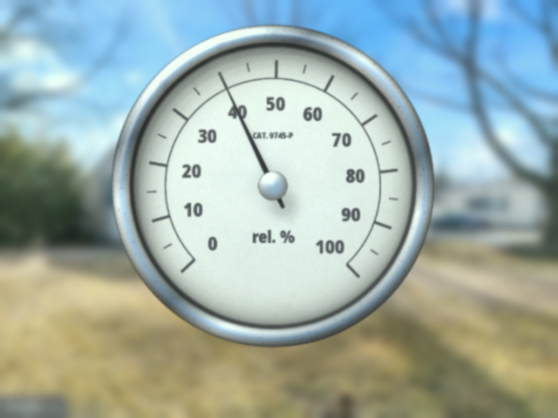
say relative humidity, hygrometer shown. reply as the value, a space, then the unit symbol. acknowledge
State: 40 %
